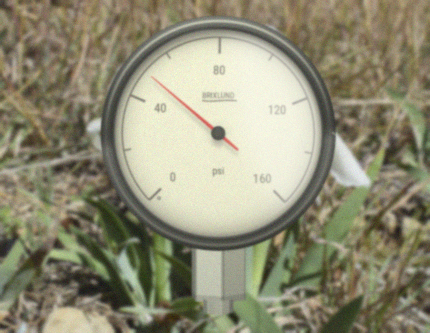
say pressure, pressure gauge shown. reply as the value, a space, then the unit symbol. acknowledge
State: 50 psi
